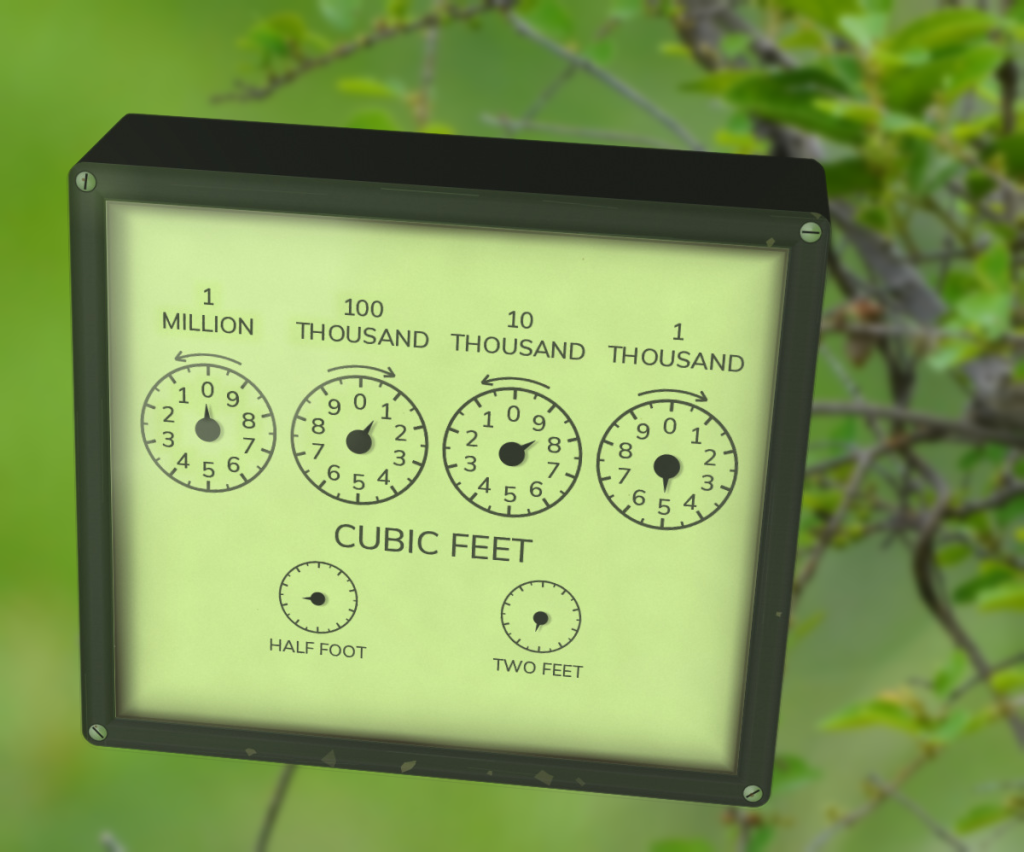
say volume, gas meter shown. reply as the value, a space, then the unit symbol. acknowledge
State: 8500 ft³
